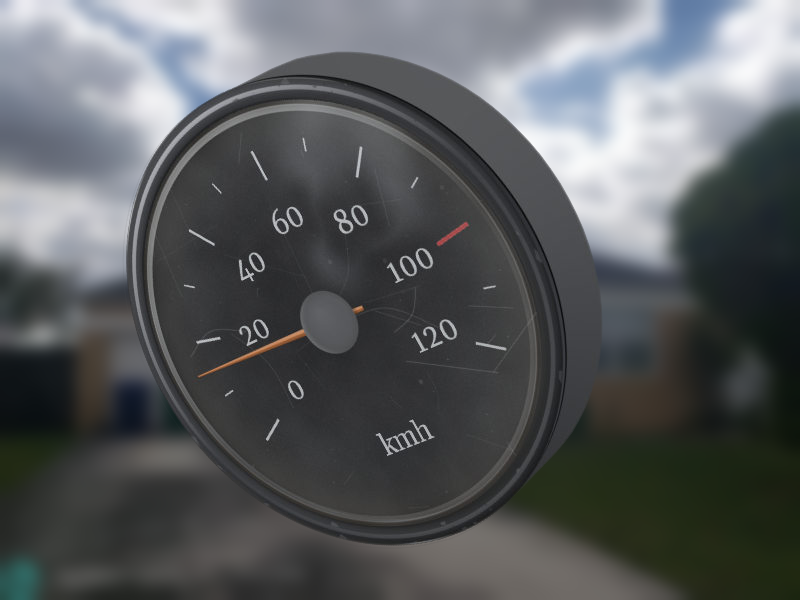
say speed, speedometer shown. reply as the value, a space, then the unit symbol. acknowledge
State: 15 km/h
